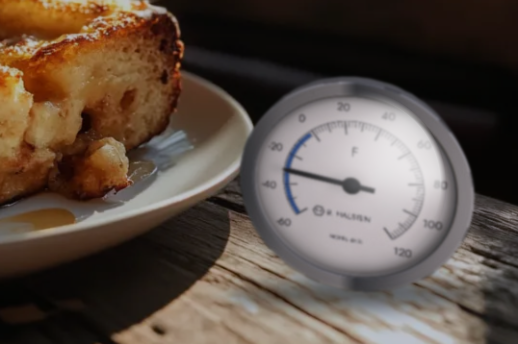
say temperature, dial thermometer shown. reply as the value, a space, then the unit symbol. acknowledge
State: -30 °F
